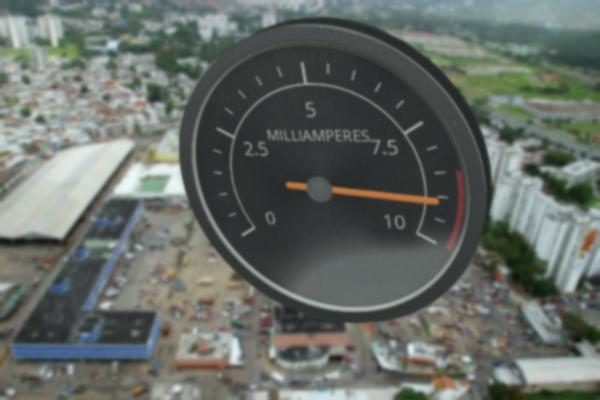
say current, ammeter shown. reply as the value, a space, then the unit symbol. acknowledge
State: 9 mA
